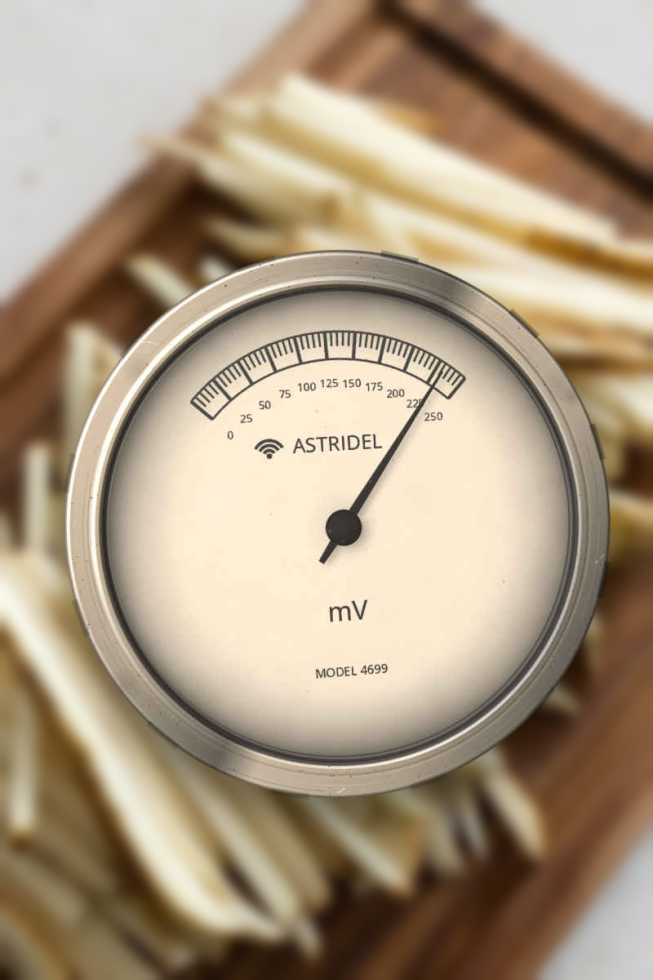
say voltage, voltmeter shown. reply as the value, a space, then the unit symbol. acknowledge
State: 230 mV
